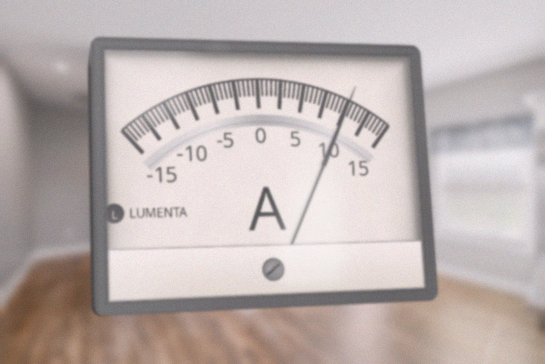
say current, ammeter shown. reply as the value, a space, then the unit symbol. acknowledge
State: 10 A
